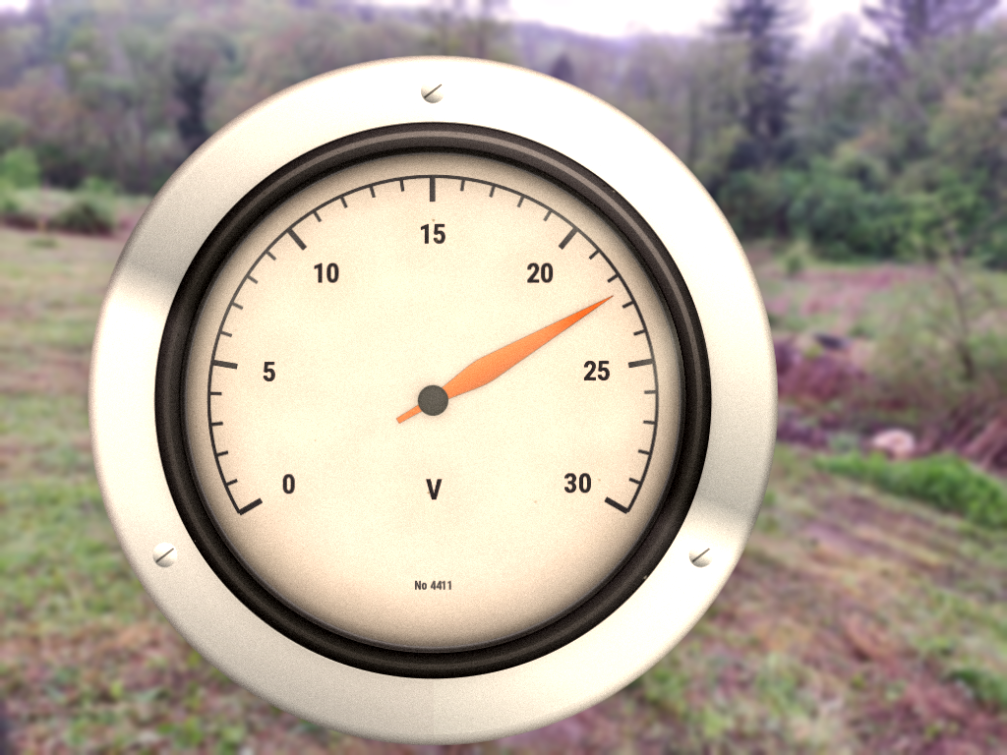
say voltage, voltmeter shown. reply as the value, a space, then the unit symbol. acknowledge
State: 22.5 V
